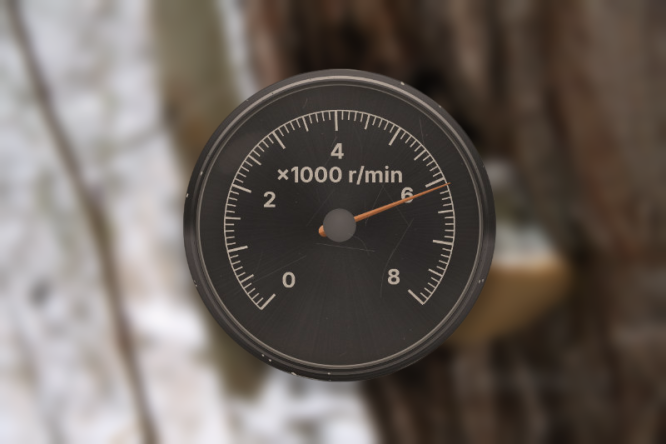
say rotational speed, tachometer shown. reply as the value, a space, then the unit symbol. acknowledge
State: 6100 rpm
